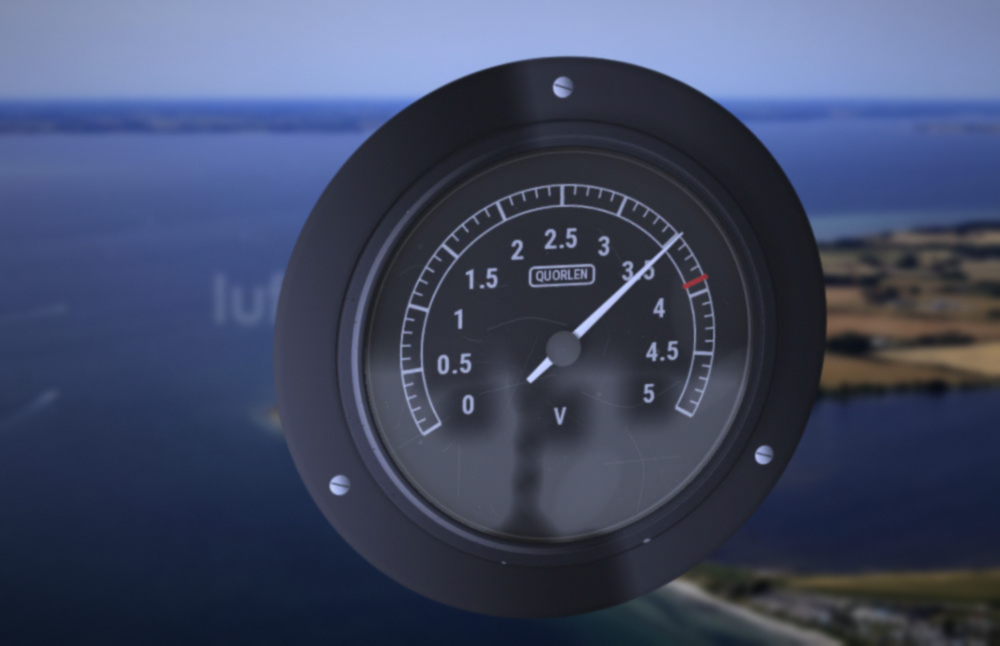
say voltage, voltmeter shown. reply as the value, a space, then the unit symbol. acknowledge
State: 3.5 V
